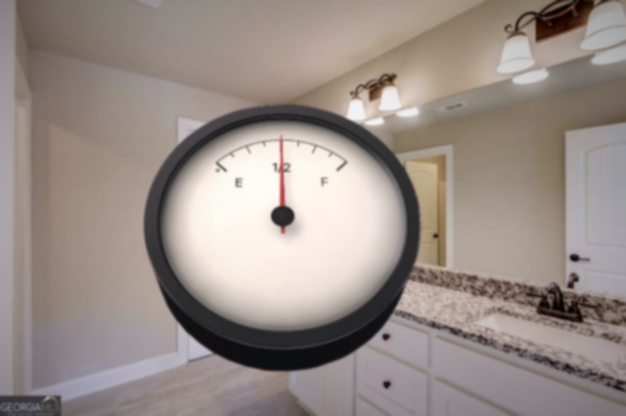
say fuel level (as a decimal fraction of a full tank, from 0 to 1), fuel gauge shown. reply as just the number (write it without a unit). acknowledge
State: 0.5
